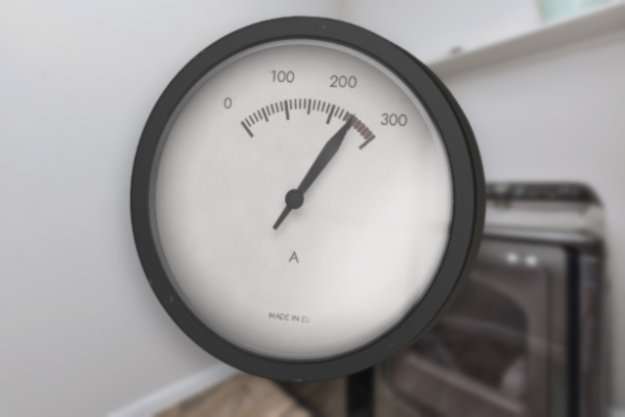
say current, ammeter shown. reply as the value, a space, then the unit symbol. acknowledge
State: 250 A
